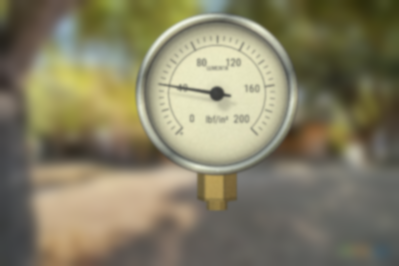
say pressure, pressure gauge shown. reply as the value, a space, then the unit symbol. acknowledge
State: 40 psi
